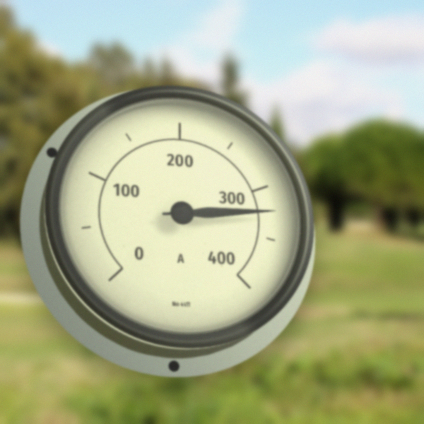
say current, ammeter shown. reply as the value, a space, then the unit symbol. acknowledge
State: 325 A
